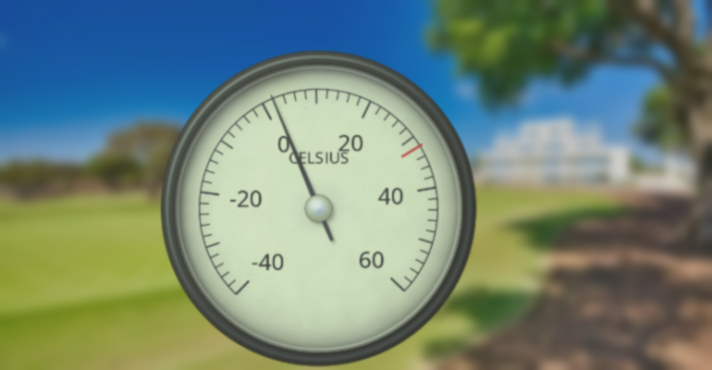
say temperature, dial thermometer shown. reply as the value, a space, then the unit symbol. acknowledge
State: 2 °C
